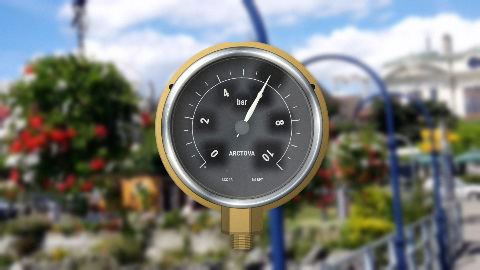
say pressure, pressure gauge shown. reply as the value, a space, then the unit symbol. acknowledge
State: 6 bar
